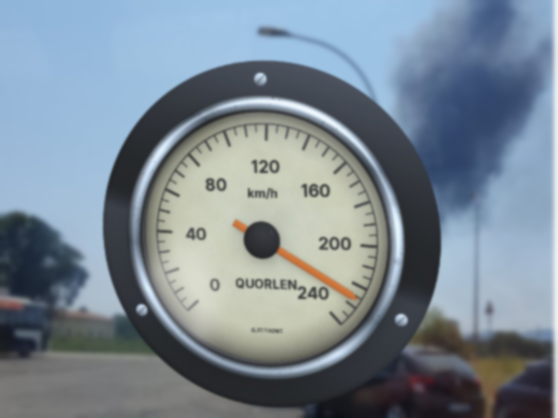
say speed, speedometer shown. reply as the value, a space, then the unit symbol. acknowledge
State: 225 km/h
